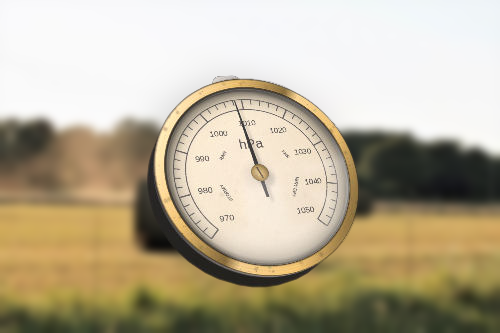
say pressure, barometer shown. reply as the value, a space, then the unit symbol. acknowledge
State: 1008 hPa
